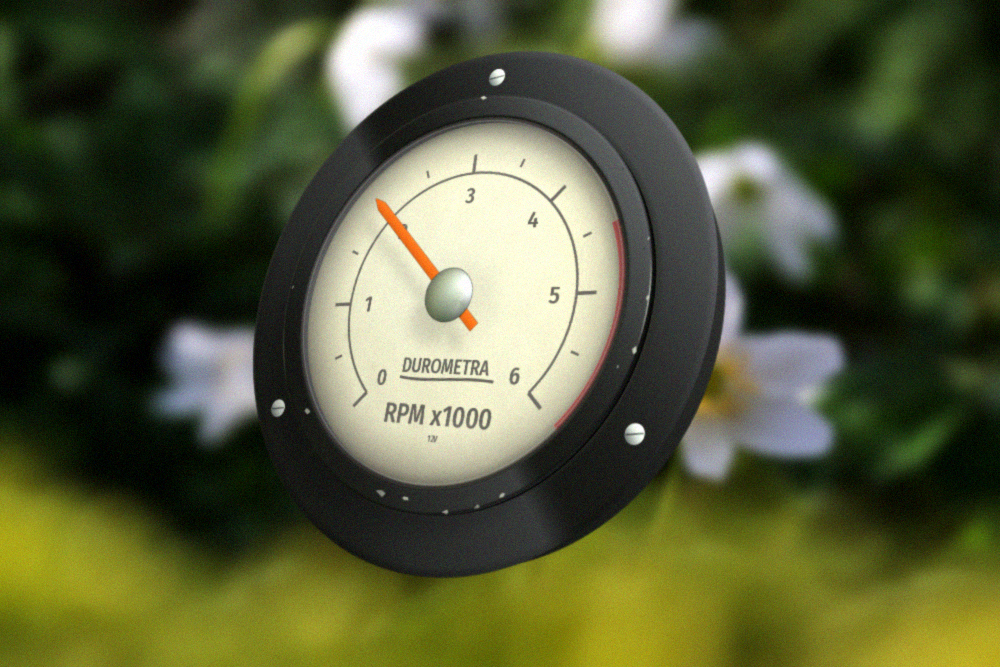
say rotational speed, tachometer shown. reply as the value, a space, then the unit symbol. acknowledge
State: 2000 rpm
